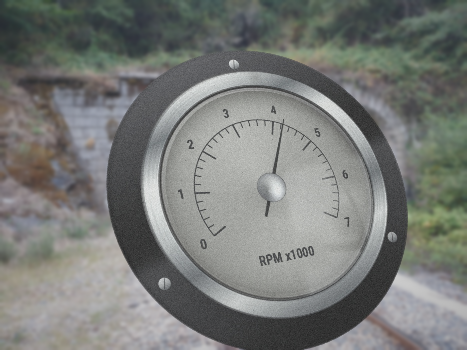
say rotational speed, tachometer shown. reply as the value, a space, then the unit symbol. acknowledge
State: 4200 rpm
